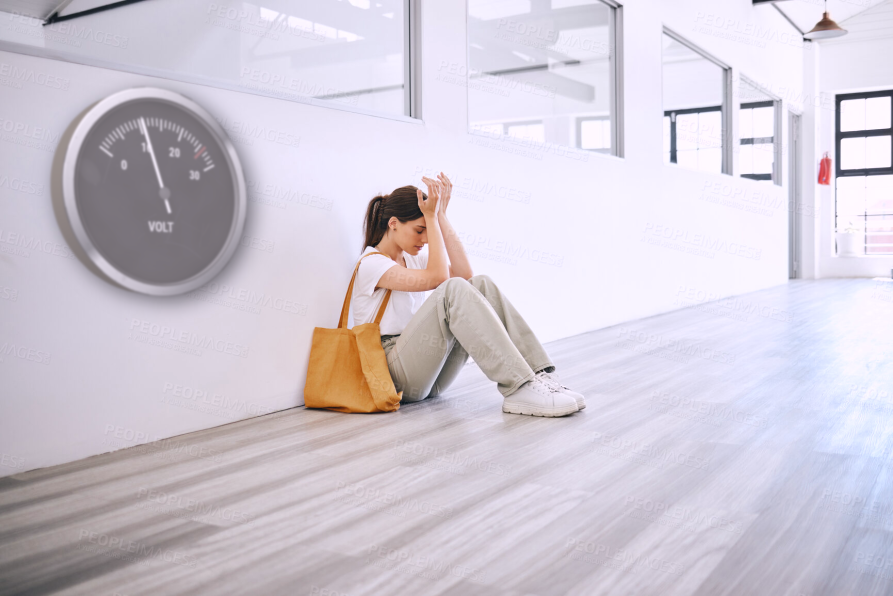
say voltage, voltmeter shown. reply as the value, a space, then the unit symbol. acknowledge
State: 10 V
